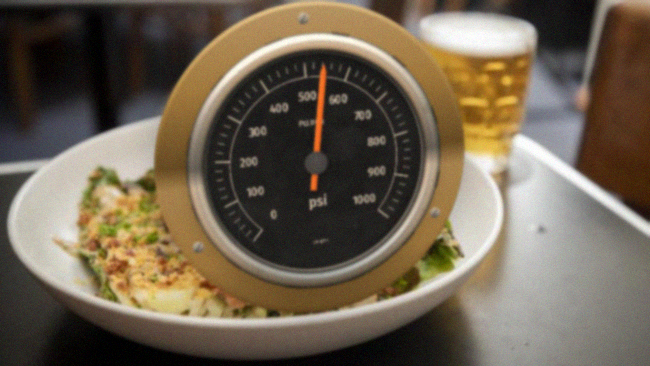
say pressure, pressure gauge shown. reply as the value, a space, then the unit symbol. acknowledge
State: 540 psi
